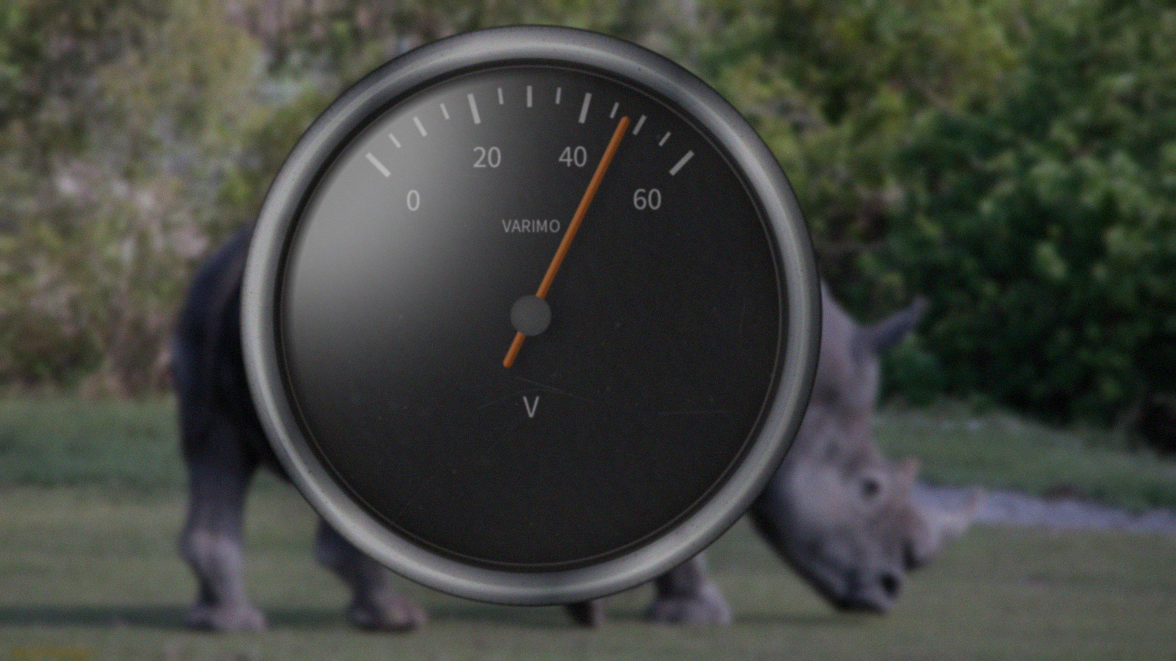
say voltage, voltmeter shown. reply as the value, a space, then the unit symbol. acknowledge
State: 47.5 V
